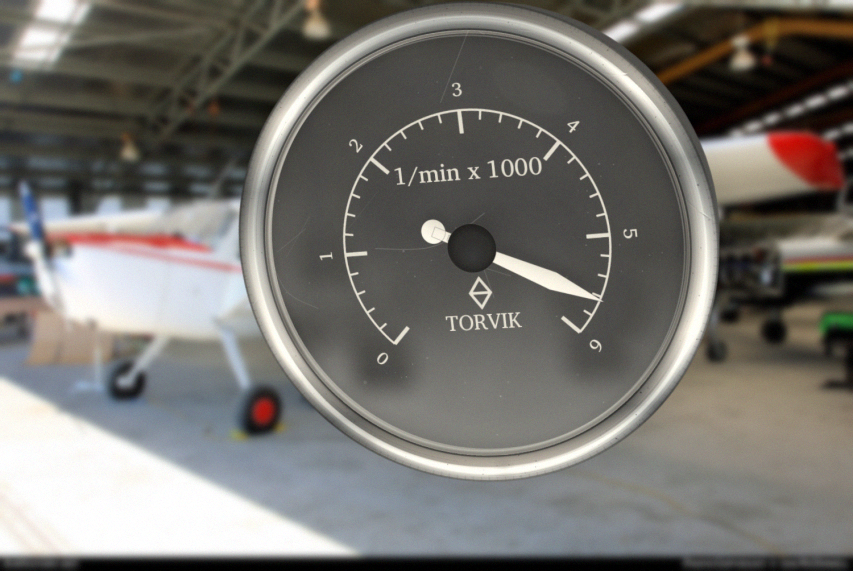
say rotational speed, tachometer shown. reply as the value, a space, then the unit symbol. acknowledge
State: 5600 rpm
